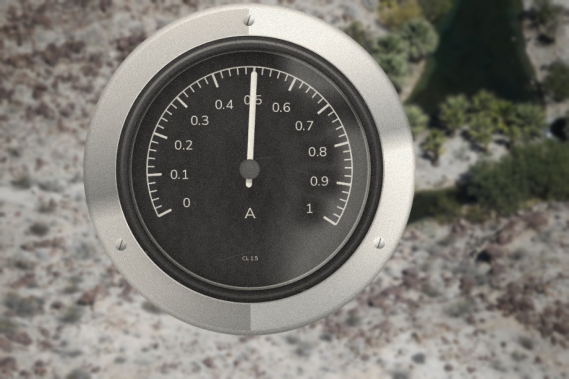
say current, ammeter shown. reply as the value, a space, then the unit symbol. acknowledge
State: 0.5 A
